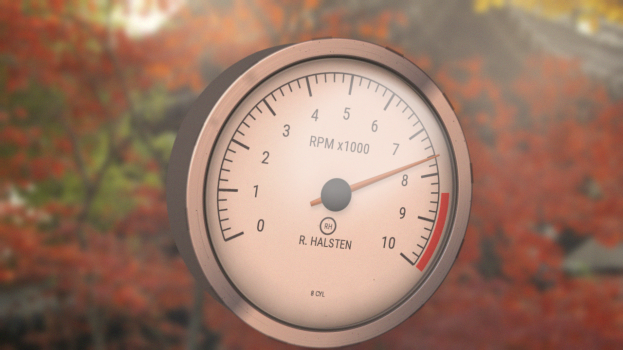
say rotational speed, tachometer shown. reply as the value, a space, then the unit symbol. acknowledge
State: 7600 rpm
